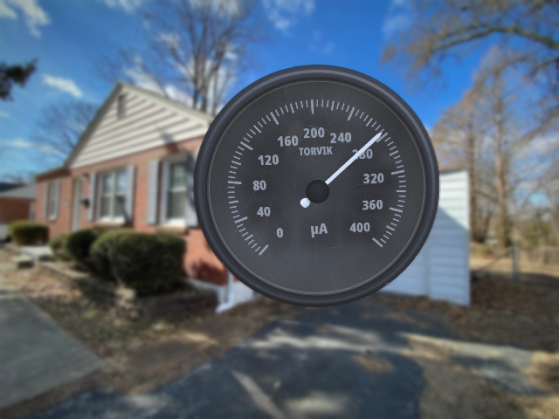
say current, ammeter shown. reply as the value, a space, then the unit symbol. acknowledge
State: 275 µA
